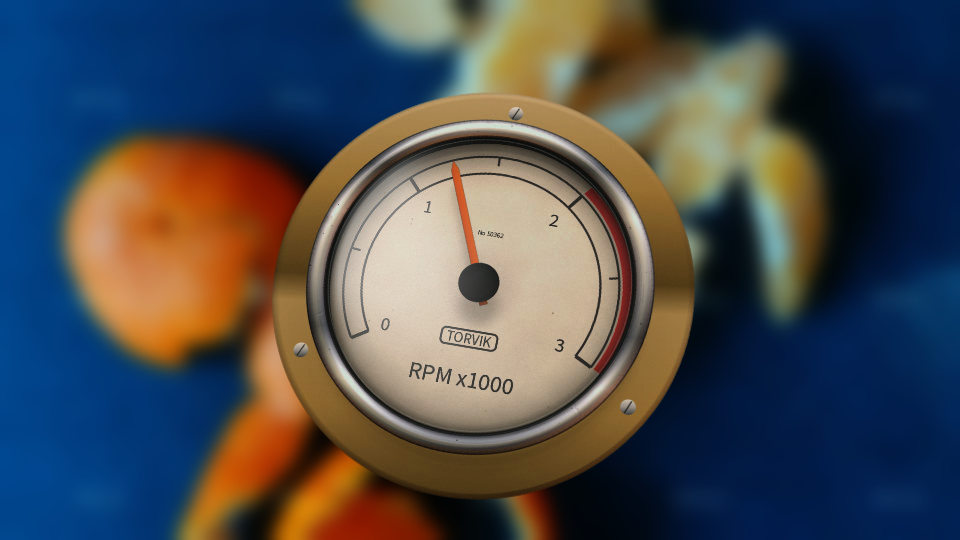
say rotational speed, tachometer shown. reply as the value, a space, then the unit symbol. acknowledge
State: 1250 rpm
